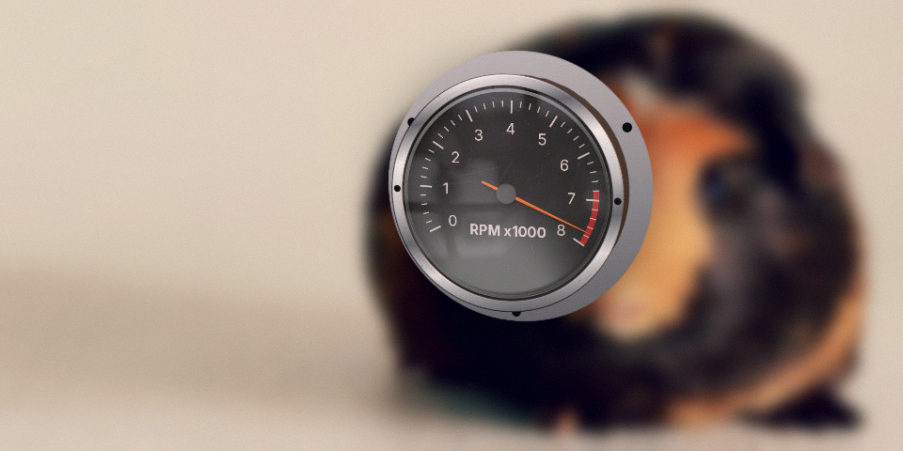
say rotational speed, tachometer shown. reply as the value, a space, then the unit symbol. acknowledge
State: 7700 rpm
